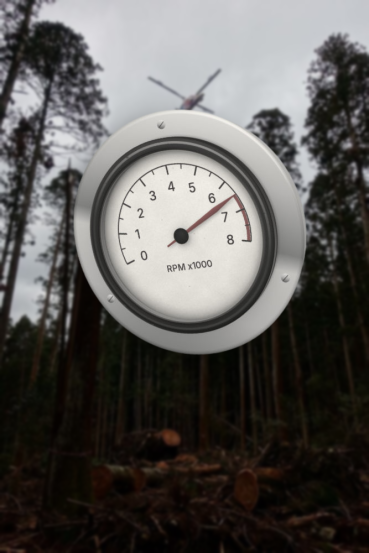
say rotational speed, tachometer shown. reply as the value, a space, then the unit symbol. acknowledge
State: 6500 rpm
